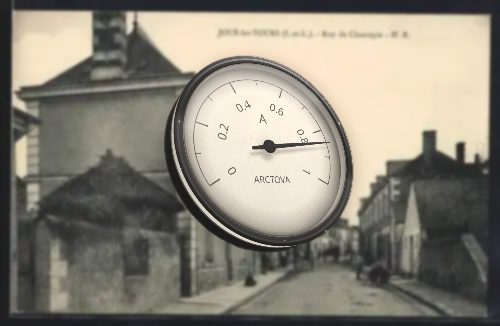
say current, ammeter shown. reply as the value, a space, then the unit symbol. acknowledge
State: 0.85 A
